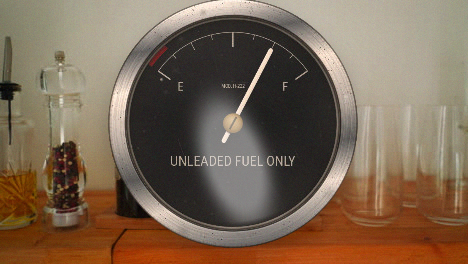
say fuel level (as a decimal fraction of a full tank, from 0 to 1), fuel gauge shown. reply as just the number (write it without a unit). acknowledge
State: 0.75
